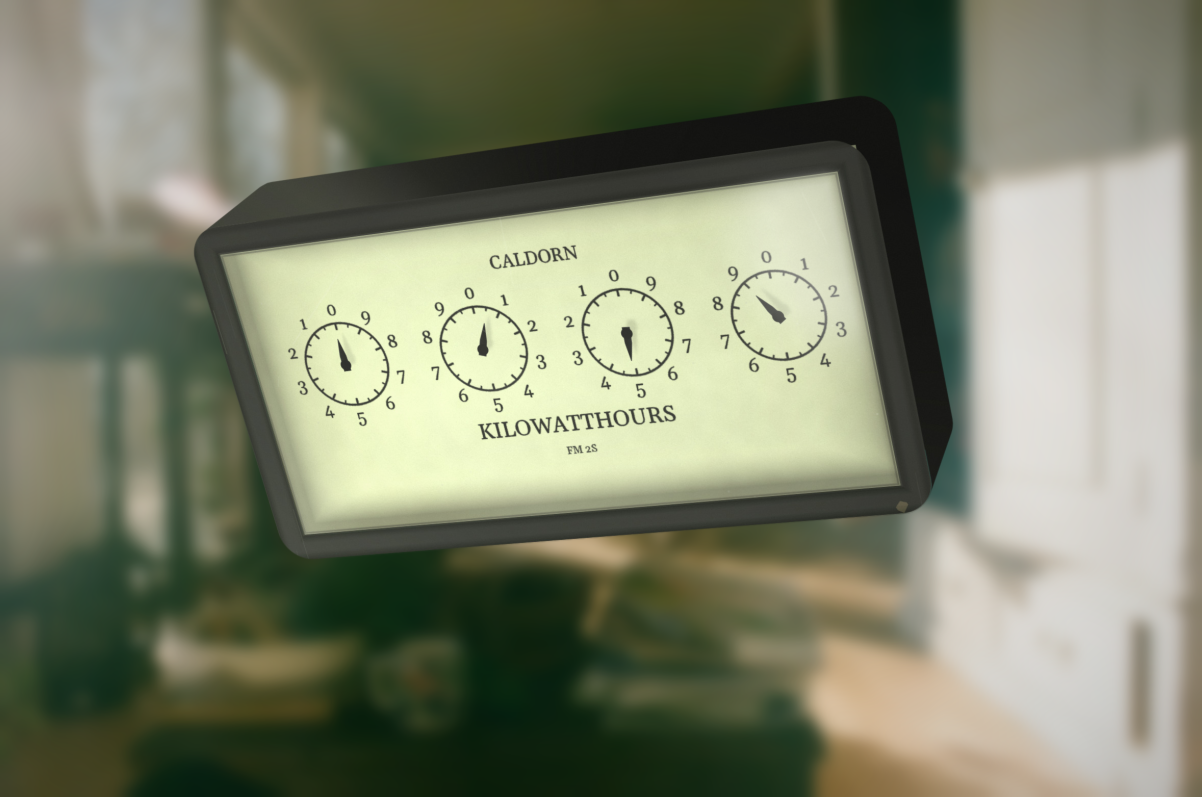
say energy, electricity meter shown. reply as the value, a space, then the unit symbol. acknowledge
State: 49 kWh
